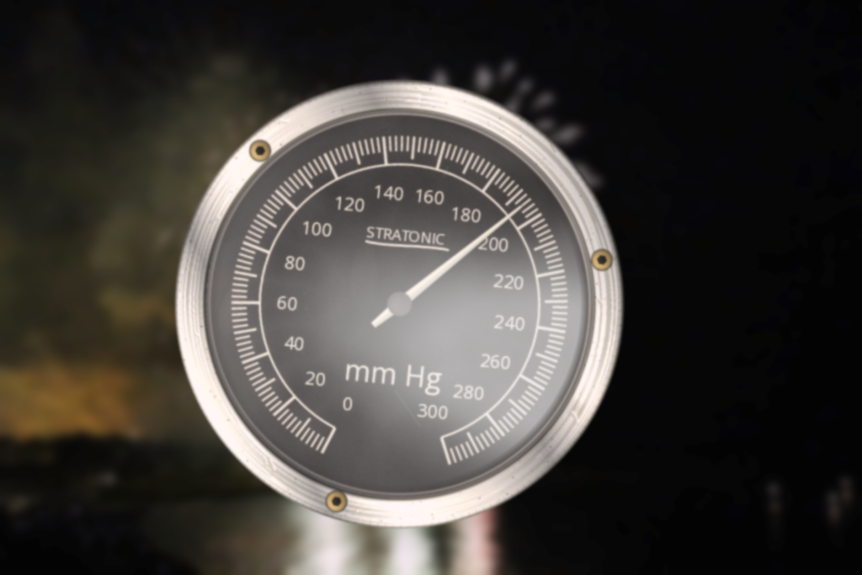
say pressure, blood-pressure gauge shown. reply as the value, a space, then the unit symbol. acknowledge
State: 194 mmHg
